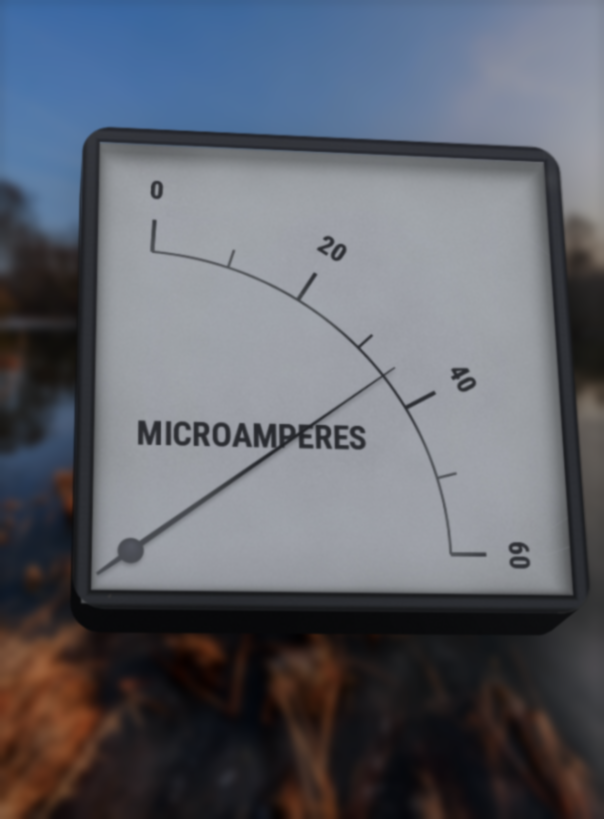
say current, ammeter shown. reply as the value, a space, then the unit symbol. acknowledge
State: 35 µA
